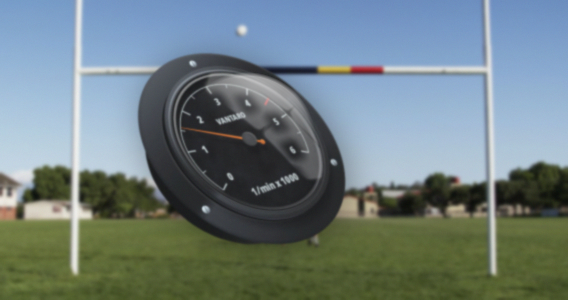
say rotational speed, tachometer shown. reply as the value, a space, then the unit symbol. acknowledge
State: 1500 rpm
